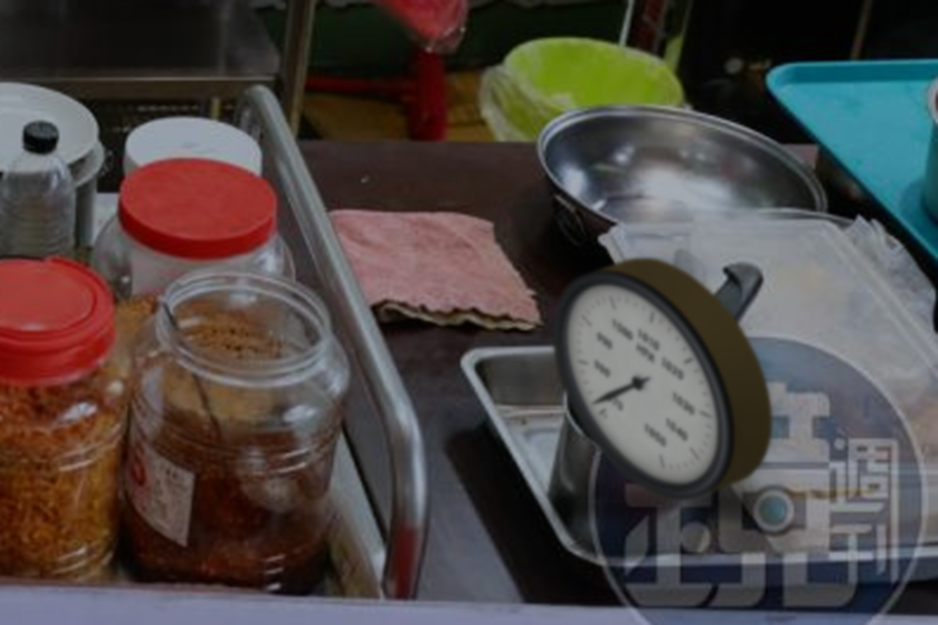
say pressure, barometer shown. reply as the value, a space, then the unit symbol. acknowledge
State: 972 hPa
